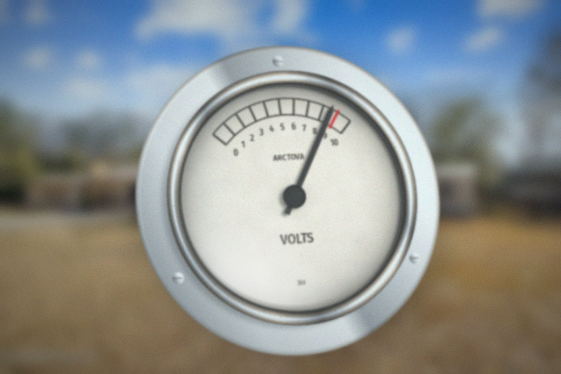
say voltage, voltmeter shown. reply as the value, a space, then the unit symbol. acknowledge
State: 8.5 V
